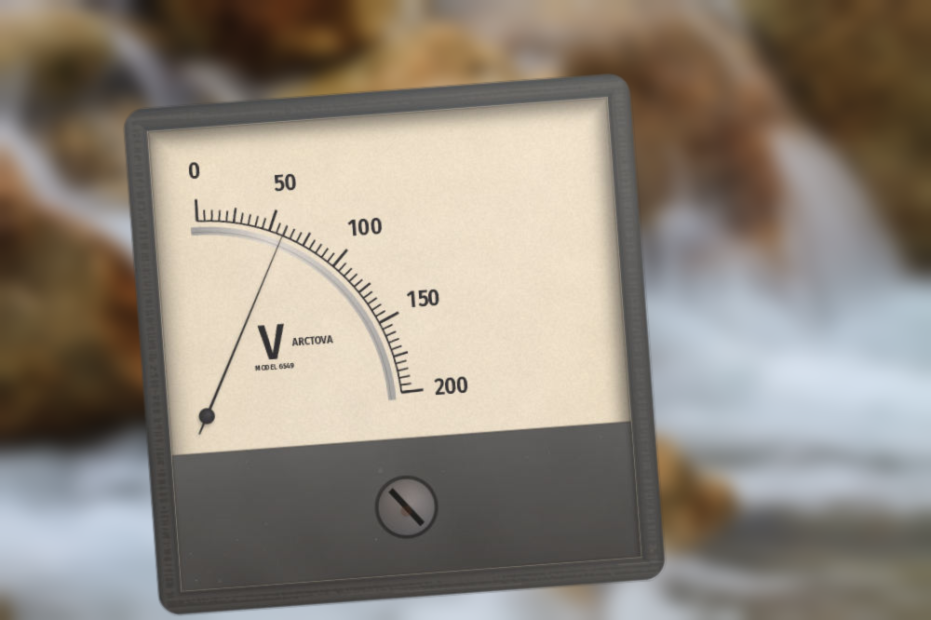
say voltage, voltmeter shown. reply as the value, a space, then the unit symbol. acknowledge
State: 60 V
